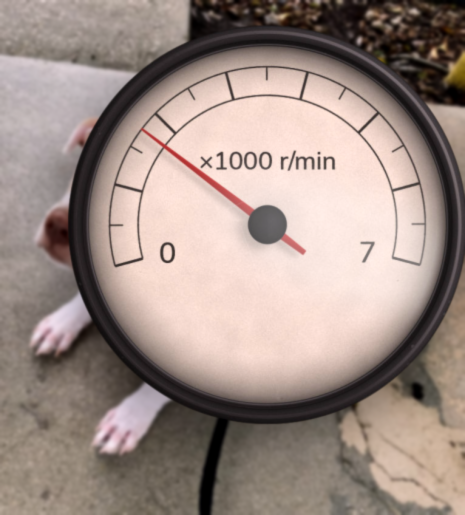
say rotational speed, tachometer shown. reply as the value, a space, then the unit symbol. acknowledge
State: 1750 rpm
